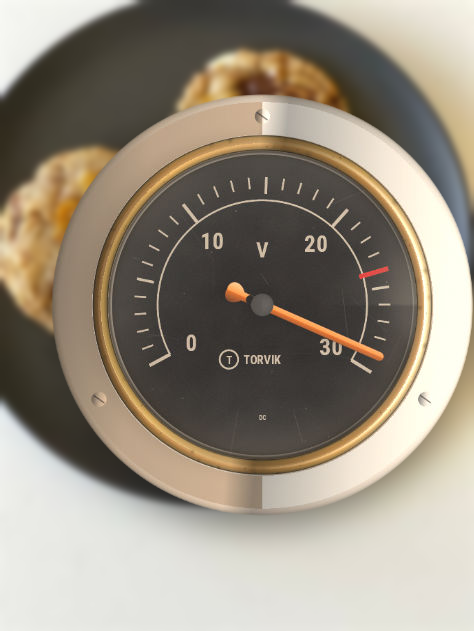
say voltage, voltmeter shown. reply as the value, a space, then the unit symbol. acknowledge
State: 29 V
